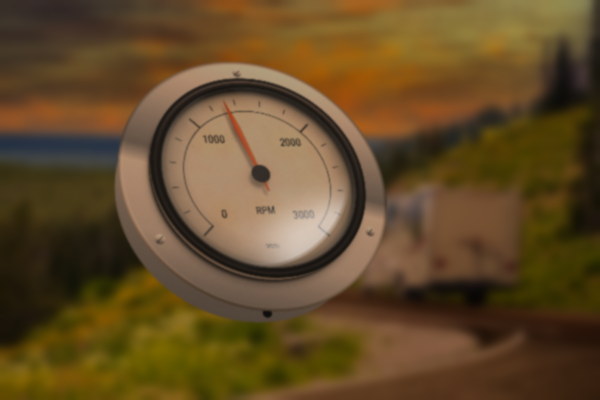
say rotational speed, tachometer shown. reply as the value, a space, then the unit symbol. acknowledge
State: 1300 rpm
